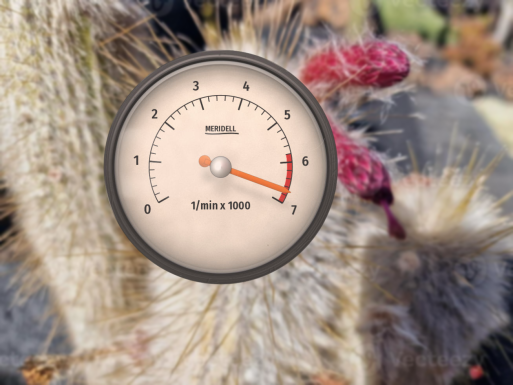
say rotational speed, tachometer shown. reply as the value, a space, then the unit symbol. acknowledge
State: 6700 rpm
